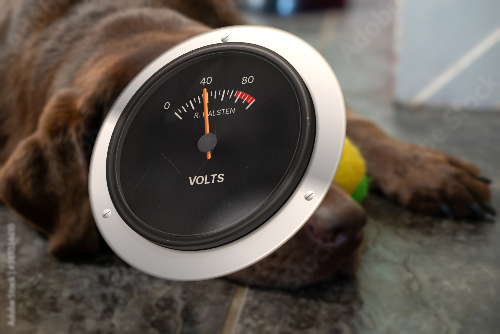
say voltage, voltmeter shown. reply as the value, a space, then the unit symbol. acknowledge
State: 40 V
